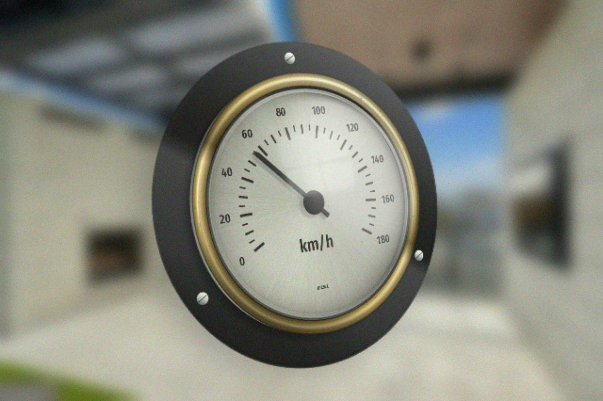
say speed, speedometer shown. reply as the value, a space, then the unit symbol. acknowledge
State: 55 km/h
